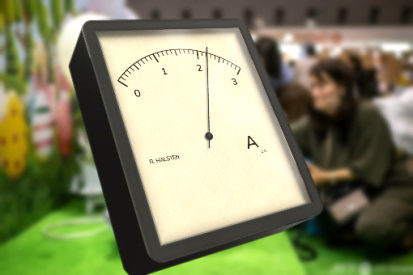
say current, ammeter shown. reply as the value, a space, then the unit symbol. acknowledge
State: 2.2 A
